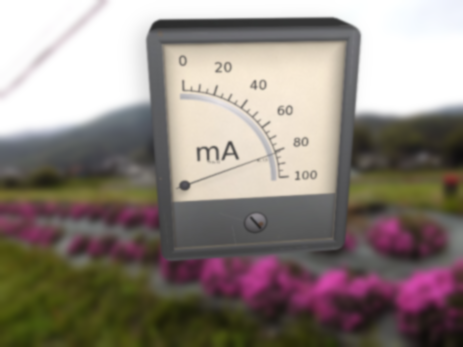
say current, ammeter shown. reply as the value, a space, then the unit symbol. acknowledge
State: 80 mA
